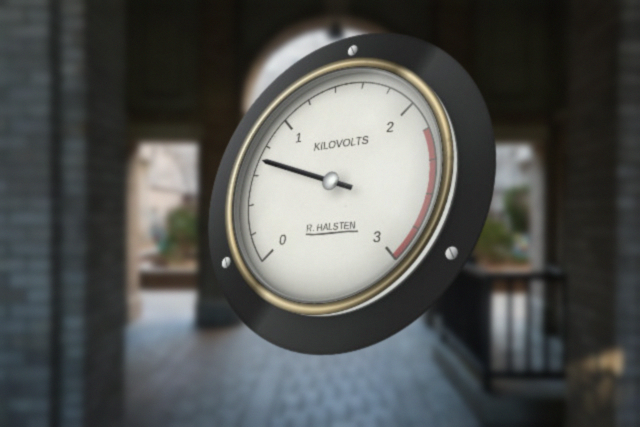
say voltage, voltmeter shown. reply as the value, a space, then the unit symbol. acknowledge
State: 0.7 kV
